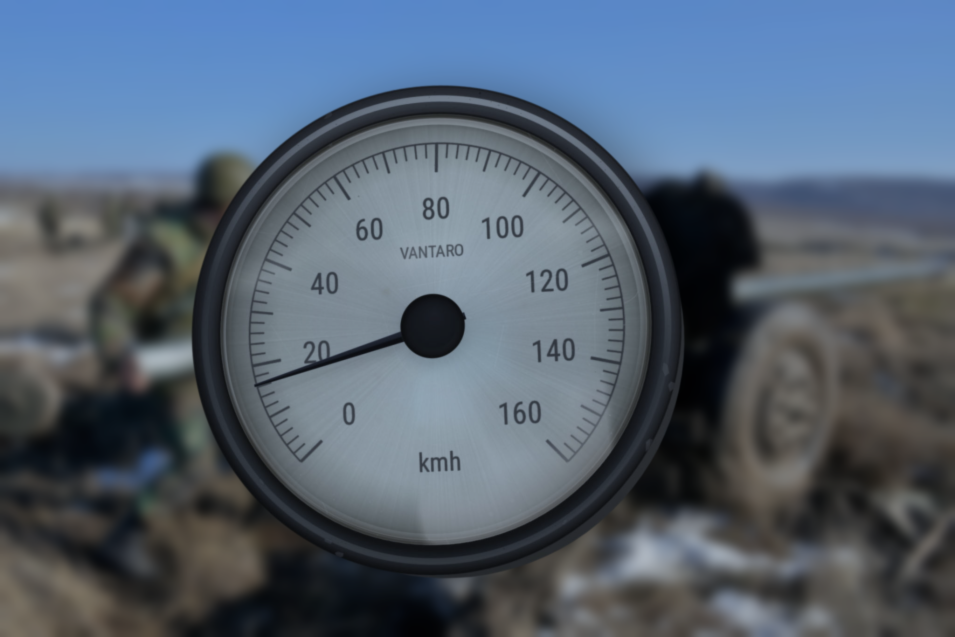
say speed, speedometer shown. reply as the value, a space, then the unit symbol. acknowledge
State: 16 km/h
